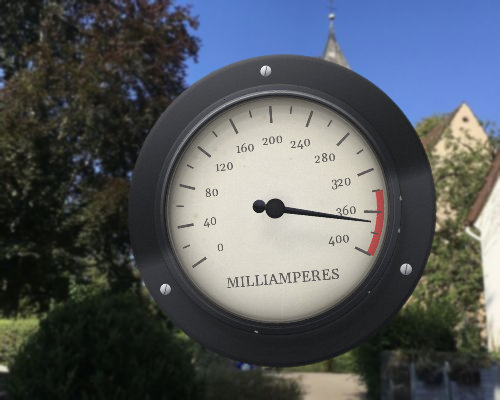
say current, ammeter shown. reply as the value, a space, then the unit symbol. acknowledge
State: 370 mA
